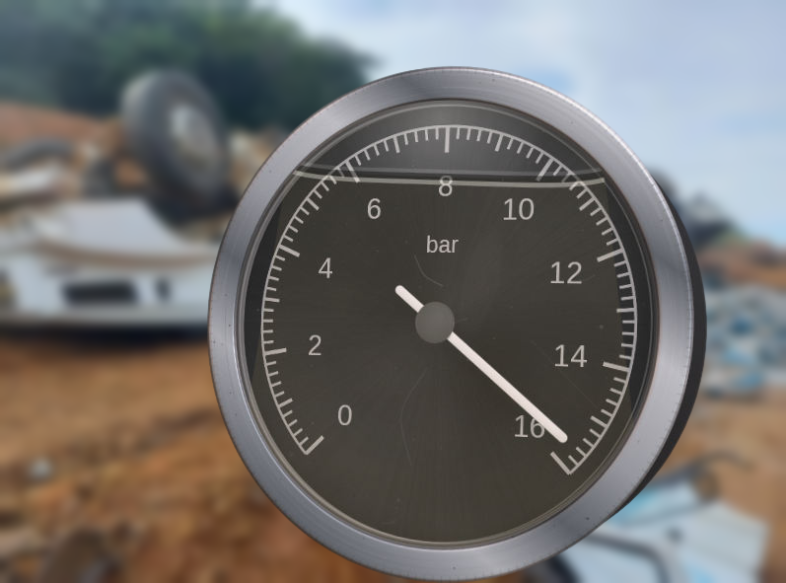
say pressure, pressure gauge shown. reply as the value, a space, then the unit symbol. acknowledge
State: 15.6 bar
